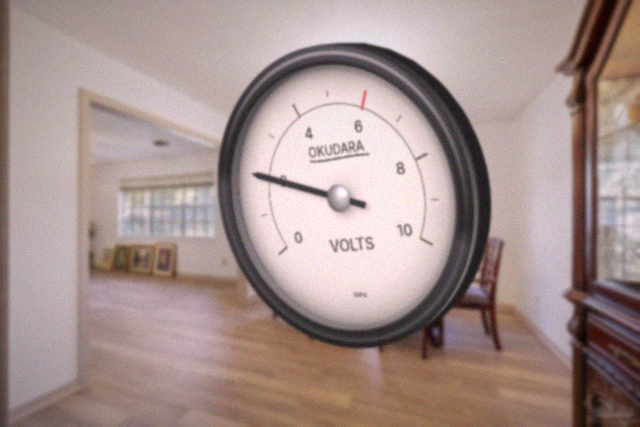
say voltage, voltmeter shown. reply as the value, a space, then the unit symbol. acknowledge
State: 2 V
